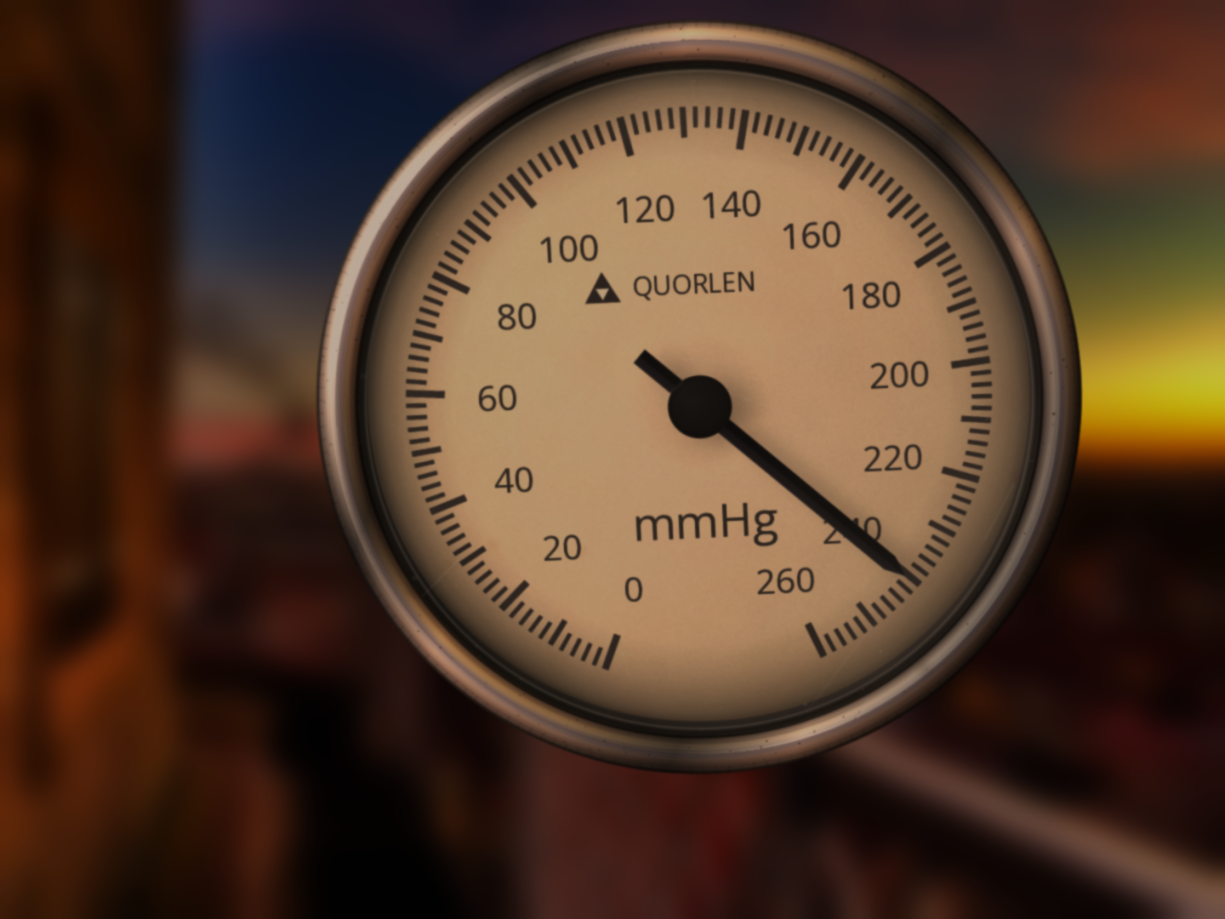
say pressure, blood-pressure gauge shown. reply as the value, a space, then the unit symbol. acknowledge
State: 240 mmHg
